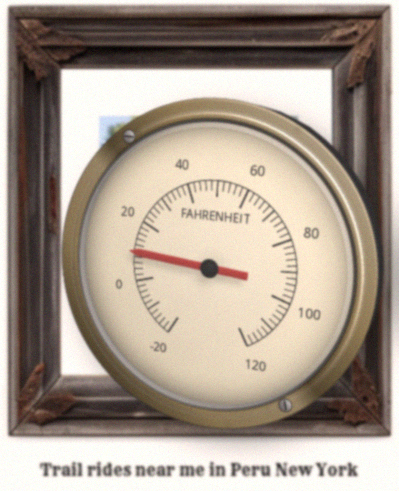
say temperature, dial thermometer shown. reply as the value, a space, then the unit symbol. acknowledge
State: 10 °F
